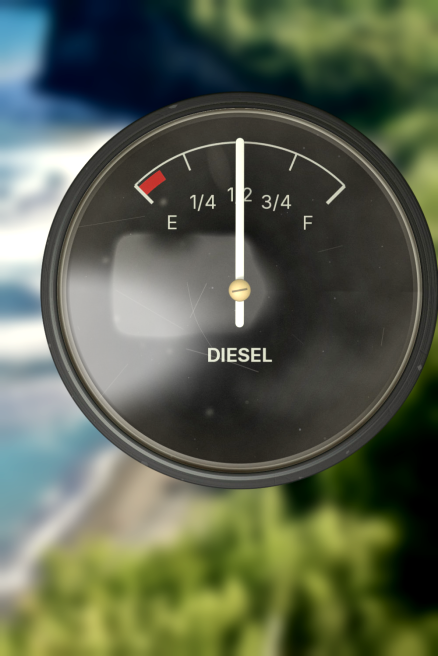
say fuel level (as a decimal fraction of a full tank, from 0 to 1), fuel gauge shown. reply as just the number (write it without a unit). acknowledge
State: 0.5
